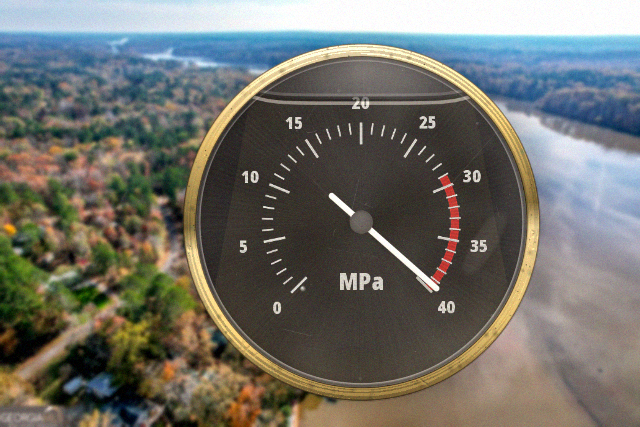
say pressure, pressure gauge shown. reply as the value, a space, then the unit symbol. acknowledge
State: 39.5 MPa
